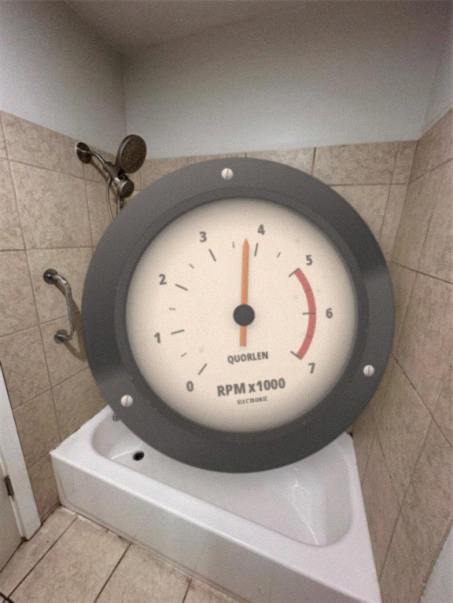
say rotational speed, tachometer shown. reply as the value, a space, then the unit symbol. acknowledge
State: 3750 rpm
